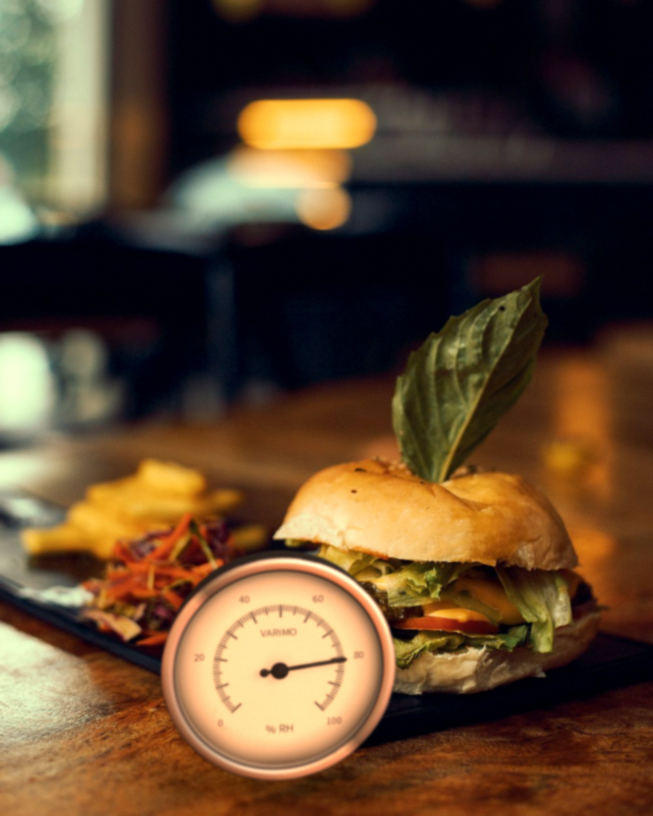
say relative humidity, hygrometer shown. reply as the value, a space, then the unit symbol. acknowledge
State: 80 %
